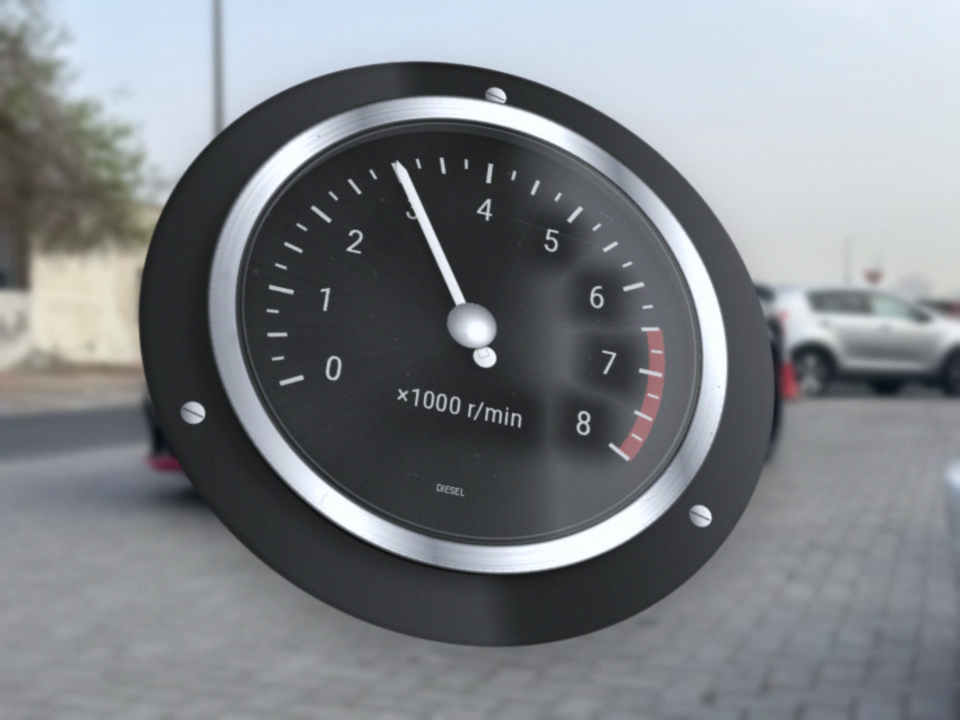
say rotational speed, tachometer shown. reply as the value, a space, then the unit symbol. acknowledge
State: 3000 rpm
